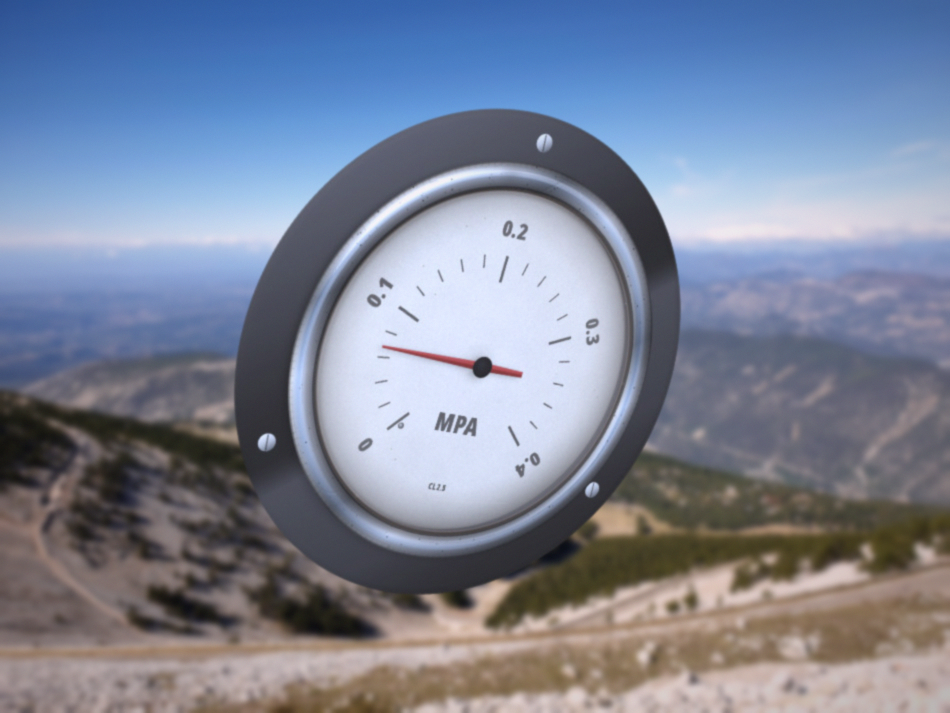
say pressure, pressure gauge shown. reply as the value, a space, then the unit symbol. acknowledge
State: 0.07 MPa
